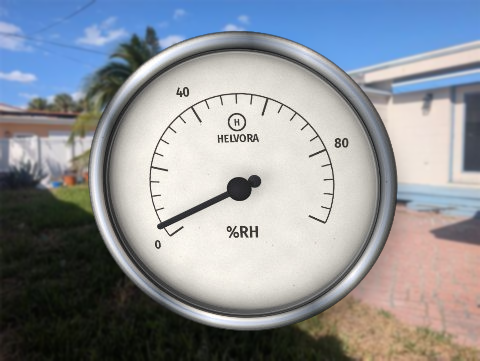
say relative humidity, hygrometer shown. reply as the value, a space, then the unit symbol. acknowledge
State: 4 %
